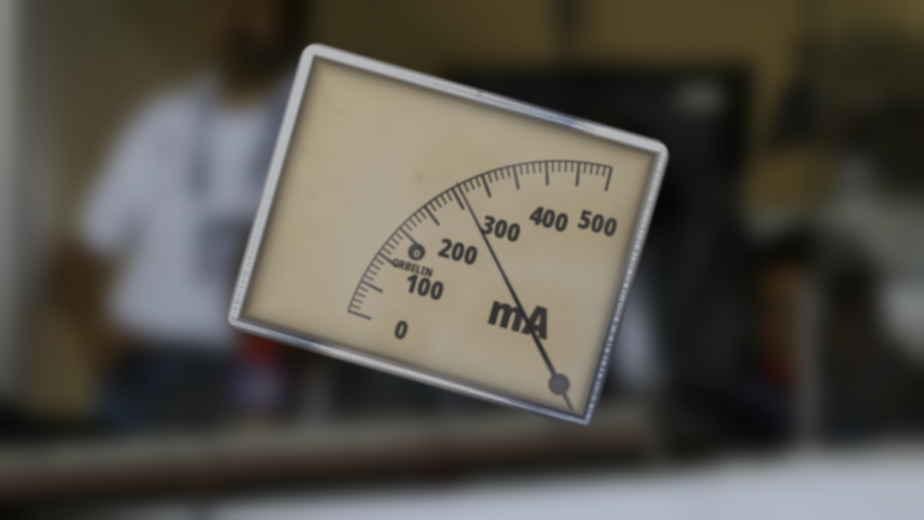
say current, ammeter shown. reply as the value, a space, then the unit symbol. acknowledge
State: 260 mA
